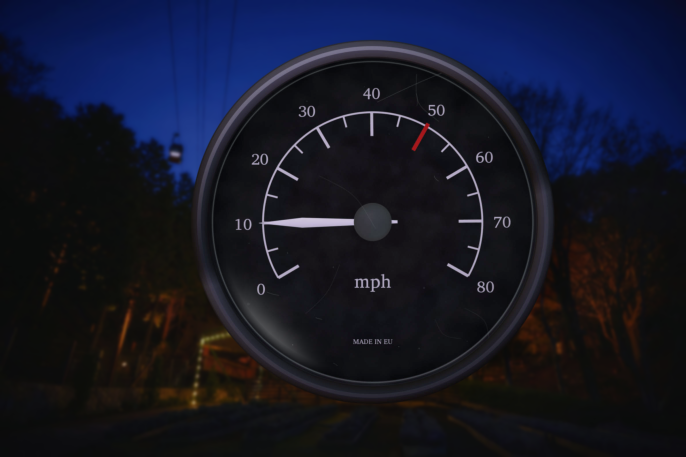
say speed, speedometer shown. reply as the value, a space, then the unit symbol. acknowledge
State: 10 mph
